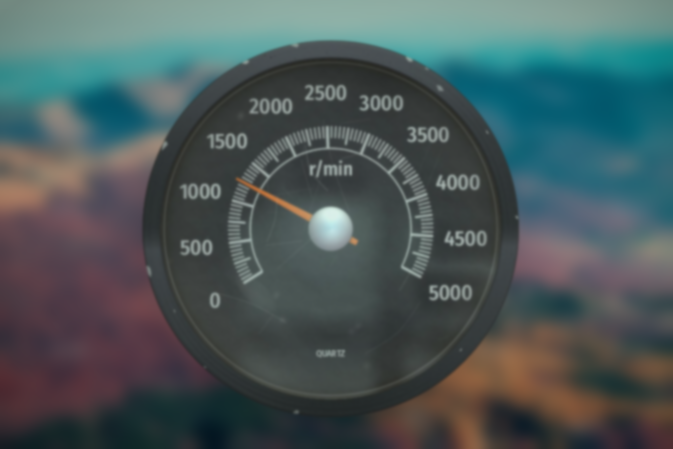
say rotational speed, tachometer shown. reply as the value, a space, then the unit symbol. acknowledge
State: 1250 rpm
